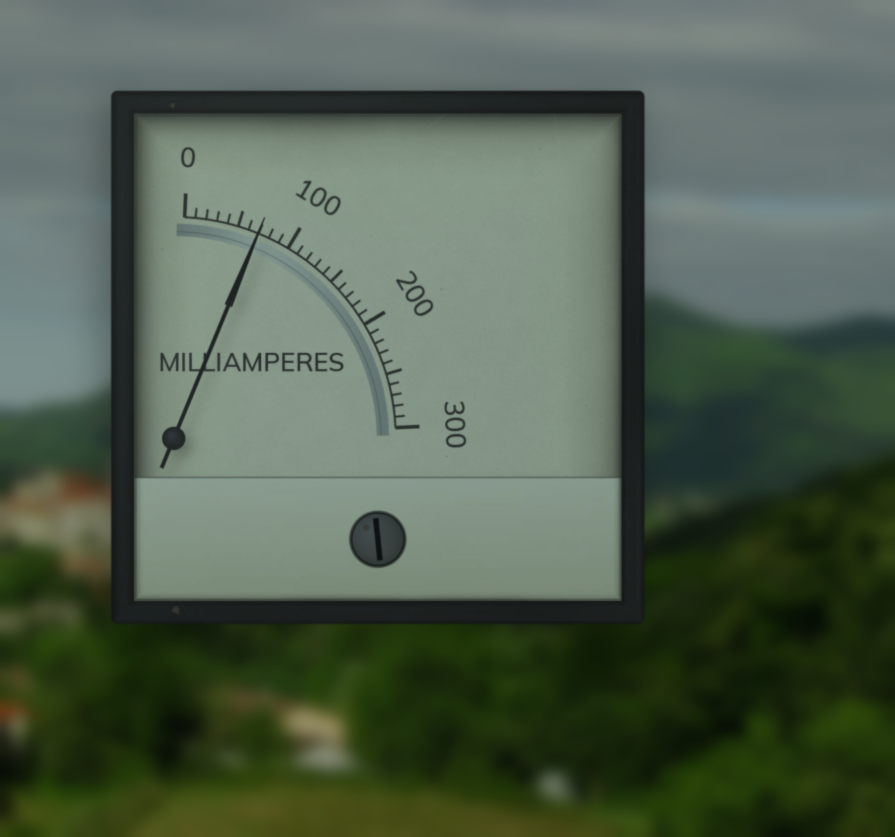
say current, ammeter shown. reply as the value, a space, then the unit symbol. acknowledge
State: 70 mA
